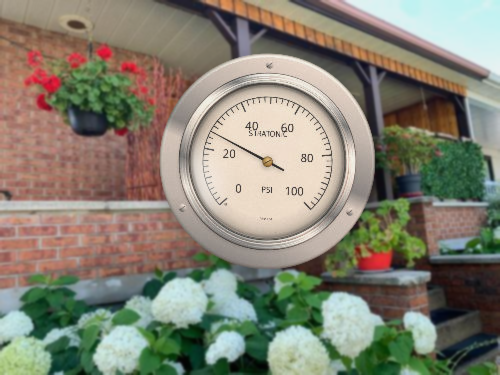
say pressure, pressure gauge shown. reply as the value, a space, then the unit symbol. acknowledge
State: 26 psi
